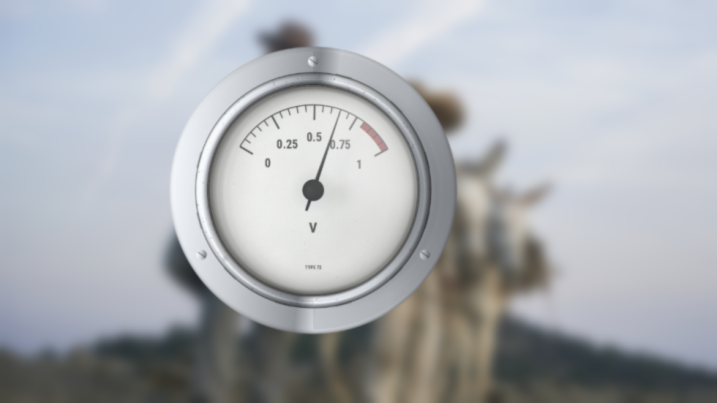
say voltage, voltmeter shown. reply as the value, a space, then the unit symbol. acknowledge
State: 0.65 V
